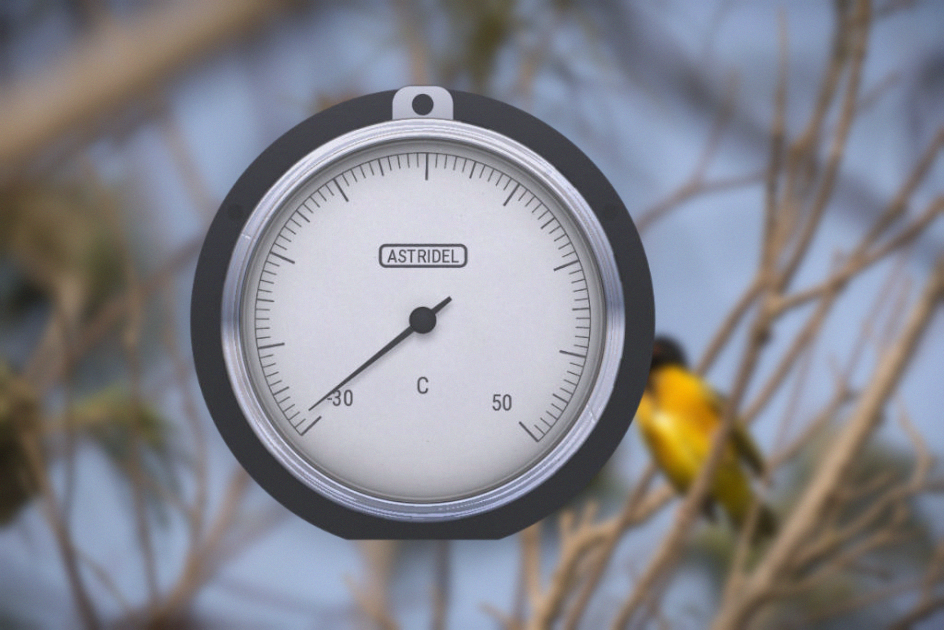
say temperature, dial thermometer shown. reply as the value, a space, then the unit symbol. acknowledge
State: -28.5 °C
